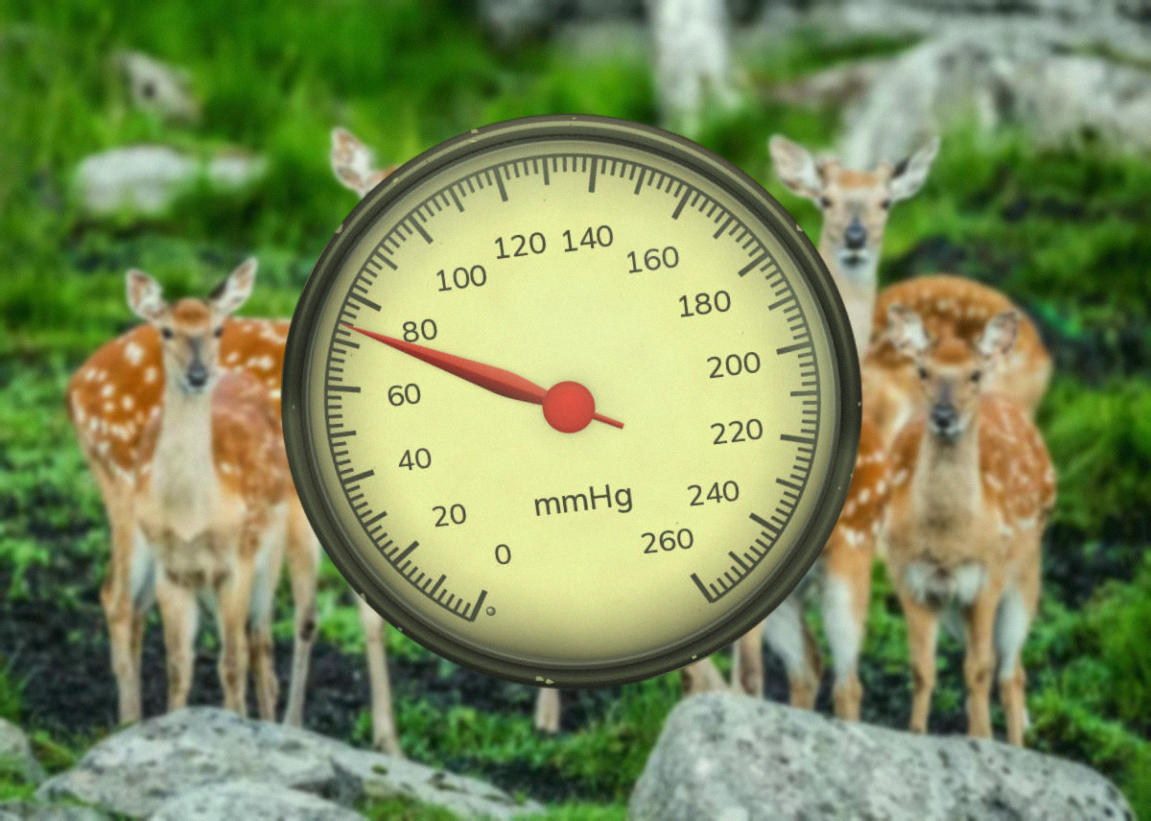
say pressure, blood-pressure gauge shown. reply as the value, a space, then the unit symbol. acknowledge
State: 74 mmHg
